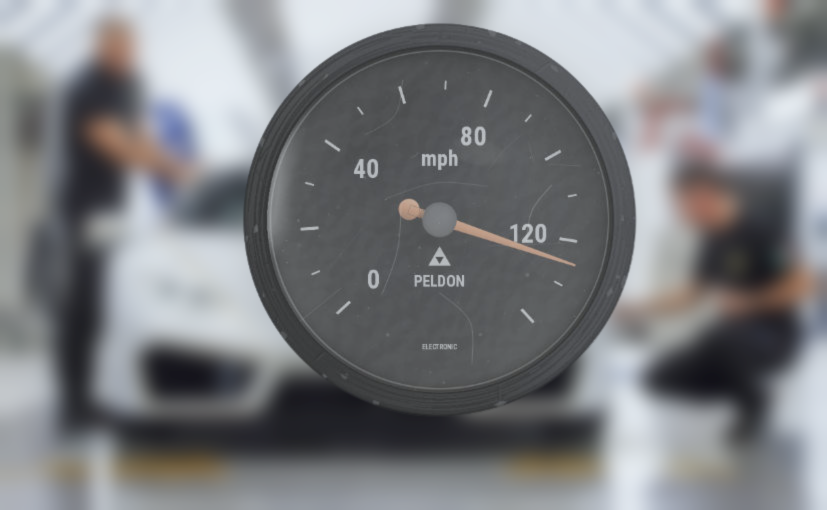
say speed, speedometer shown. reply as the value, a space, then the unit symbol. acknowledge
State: 125 mph
